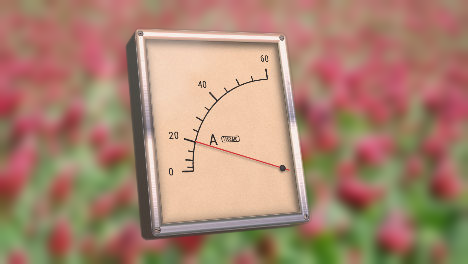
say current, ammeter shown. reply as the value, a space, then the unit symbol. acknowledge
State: 20 A
